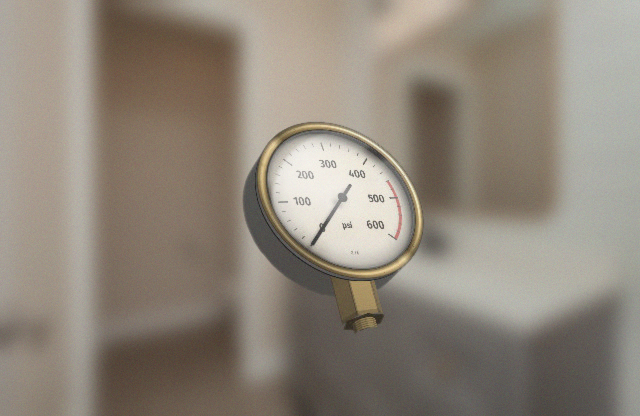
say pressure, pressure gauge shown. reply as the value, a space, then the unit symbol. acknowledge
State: 0 psi
